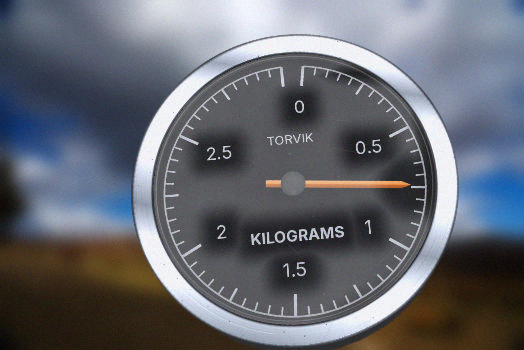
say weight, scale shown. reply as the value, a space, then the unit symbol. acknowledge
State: 0.75 kg
